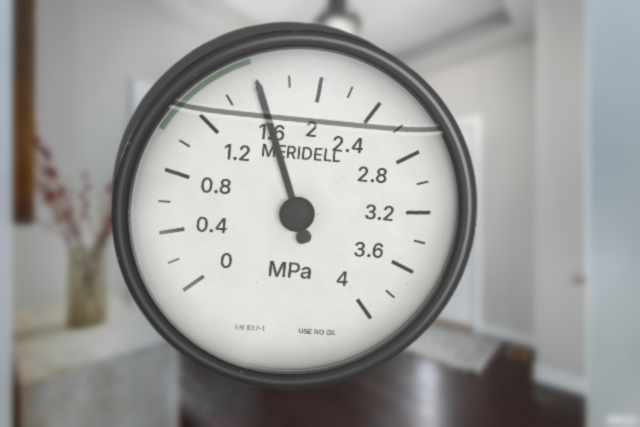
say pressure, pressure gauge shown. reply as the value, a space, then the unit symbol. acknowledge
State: 1.6 MPa
